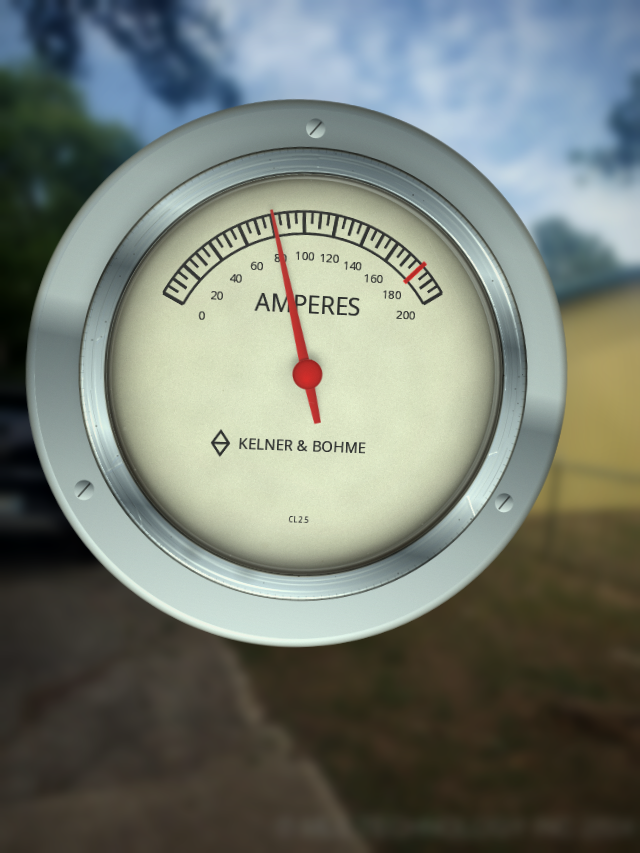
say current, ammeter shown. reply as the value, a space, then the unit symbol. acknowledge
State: 80 A
